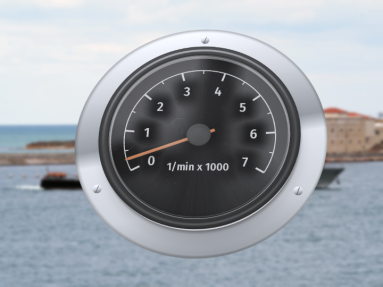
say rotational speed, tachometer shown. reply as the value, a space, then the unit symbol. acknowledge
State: 250 rpm
